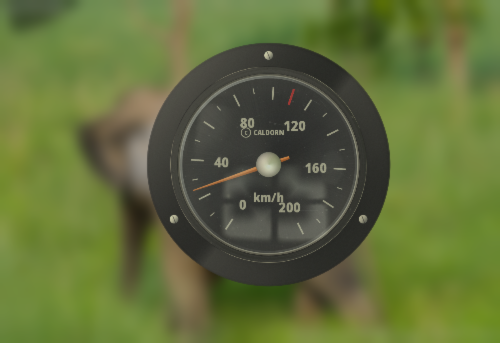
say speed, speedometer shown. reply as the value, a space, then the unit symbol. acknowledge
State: 25 km/h
